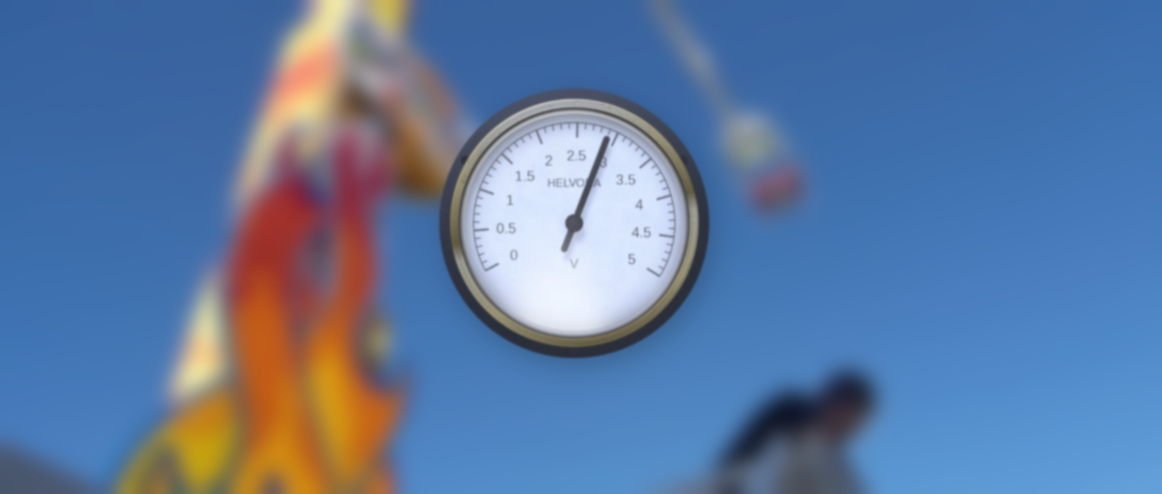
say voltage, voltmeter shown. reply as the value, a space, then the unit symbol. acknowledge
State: 2.9 V
